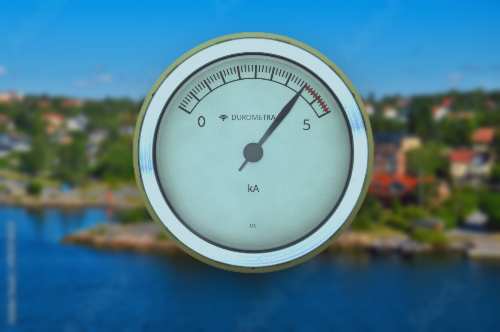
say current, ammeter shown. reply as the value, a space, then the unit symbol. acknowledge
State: 4 kA
